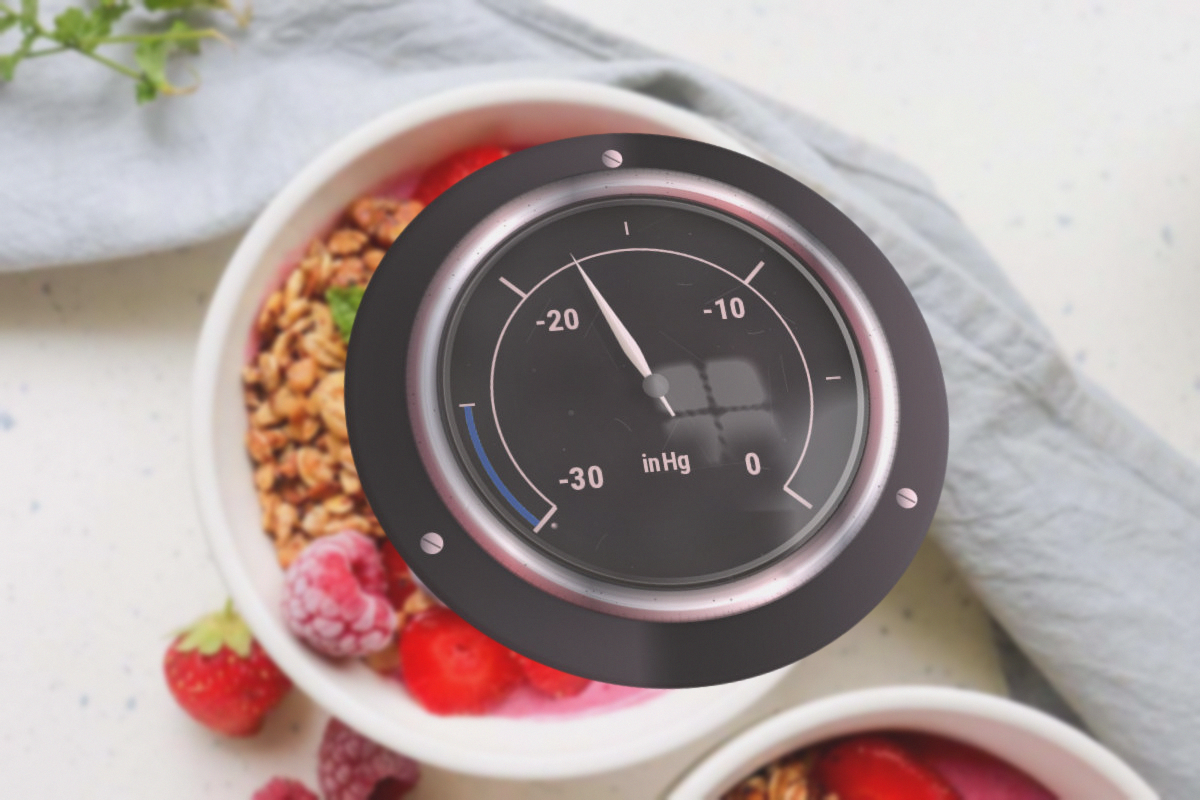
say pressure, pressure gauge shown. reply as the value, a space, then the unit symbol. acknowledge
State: -17.5 inHg
